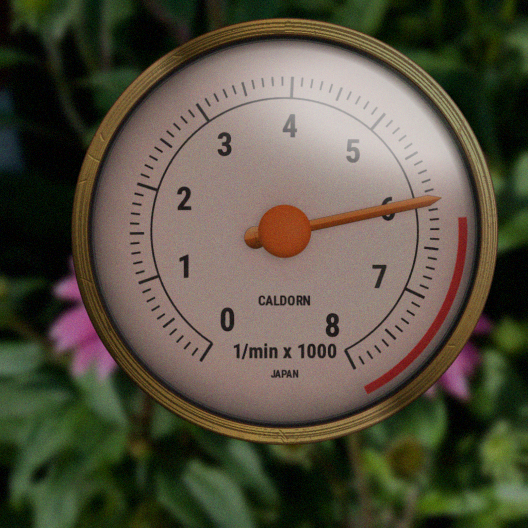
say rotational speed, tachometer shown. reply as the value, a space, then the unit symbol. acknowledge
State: 6000 rpm
